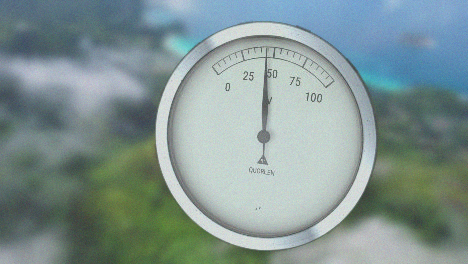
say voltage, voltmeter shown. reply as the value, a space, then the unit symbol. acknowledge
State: 45 V
